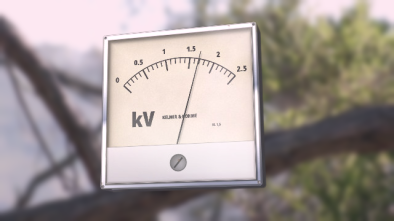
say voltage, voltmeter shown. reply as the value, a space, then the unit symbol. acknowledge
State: 1.7 kV
